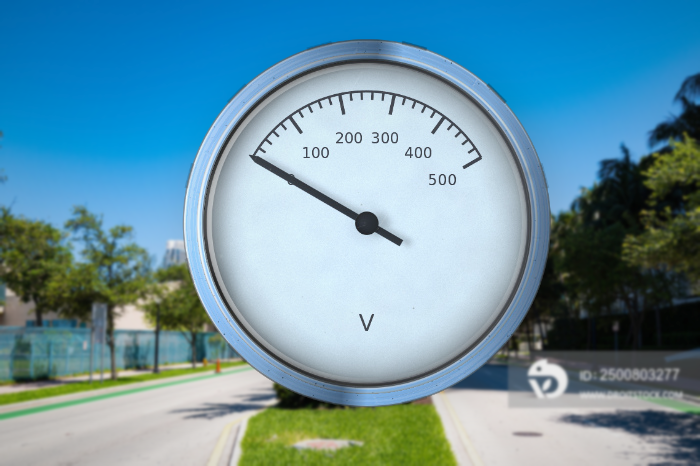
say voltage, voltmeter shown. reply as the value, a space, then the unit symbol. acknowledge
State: 0 V
